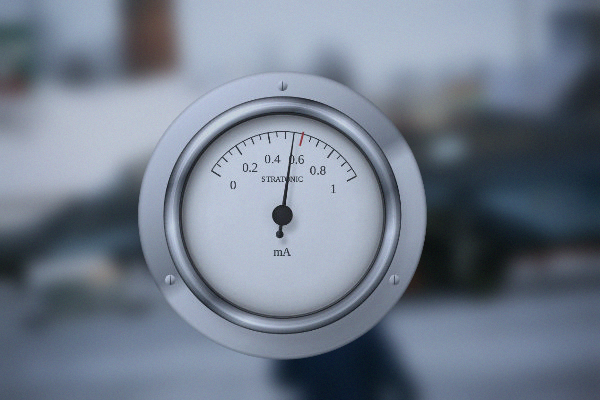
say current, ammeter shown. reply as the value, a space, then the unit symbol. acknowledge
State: 0.55 mA
